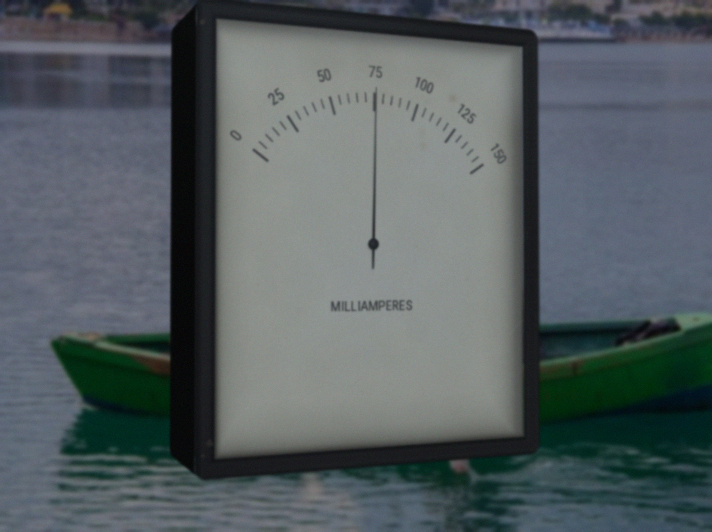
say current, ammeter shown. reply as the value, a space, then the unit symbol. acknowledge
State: 75 mA
